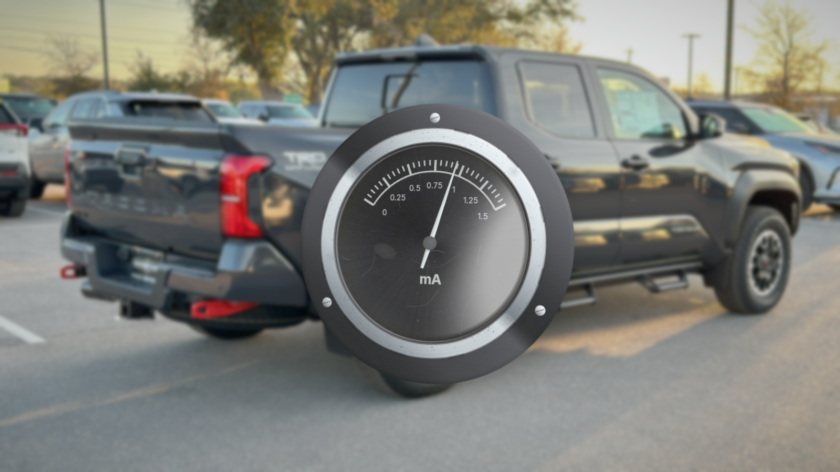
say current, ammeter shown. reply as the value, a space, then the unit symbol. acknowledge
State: 0.95 mA
